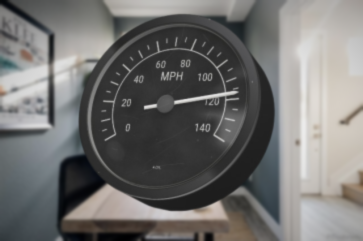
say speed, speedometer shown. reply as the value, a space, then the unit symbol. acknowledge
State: 117.5 mph
